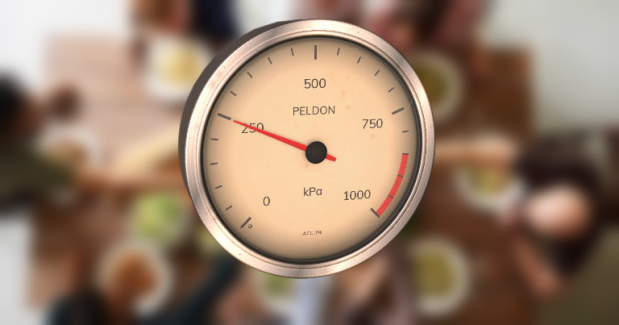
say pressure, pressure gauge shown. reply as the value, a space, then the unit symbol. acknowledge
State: 250 kPa
